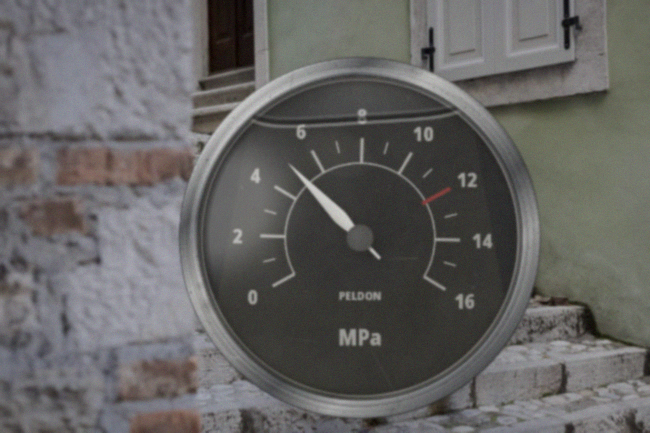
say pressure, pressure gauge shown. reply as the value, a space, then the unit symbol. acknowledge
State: 5 MPa
